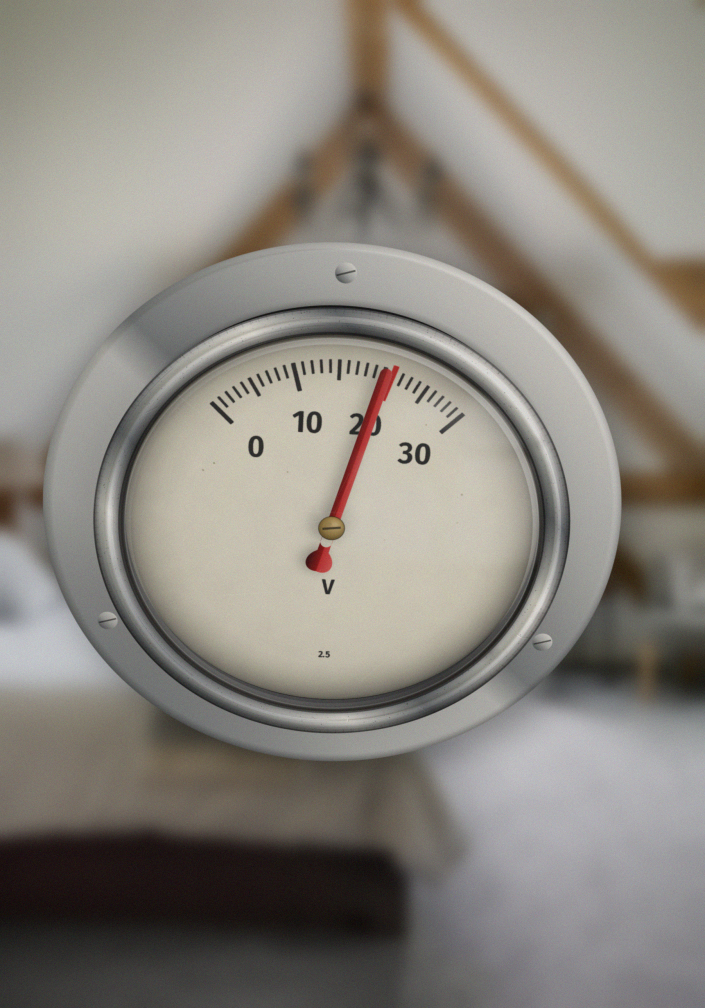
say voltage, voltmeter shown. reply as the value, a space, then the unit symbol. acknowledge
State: 20 V
